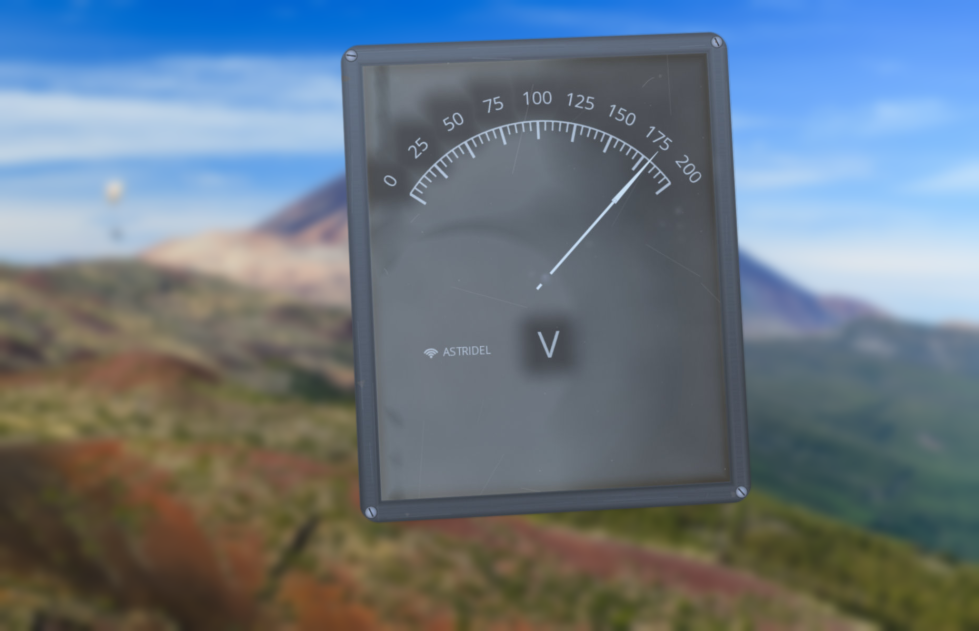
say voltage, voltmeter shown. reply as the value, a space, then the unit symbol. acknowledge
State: 180 V
